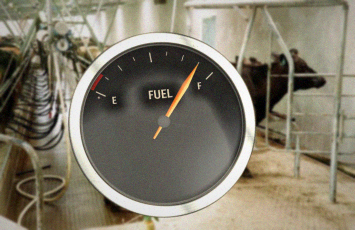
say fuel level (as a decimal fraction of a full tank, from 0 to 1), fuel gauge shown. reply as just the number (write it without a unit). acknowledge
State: 0.875
